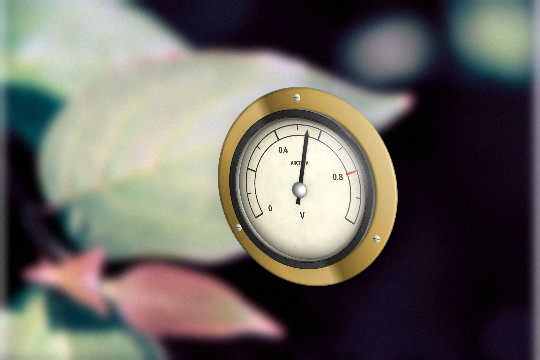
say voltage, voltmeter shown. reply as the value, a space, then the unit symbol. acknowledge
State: 0.55 V
